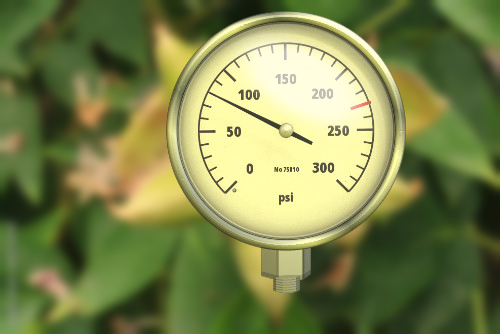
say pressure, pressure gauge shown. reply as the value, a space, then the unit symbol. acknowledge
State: 80 psi
